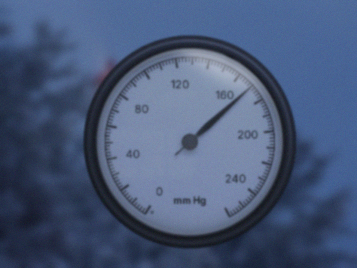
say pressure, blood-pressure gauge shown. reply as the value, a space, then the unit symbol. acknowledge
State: 170 mmHg
